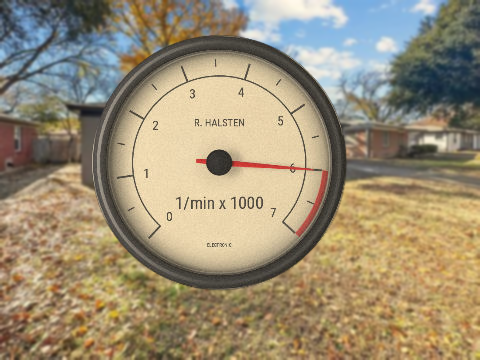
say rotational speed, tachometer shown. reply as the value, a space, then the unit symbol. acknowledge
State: 6000 rpm
